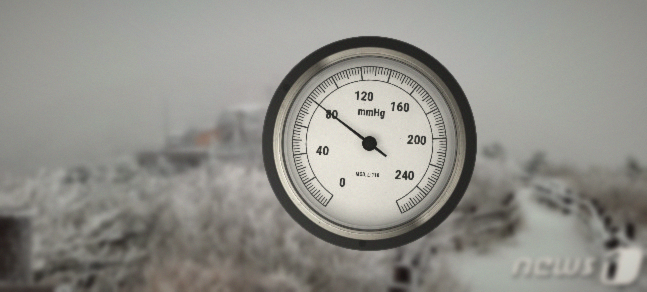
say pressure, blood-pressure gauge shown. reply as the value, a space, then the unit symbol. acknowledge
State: 80 mmHg
